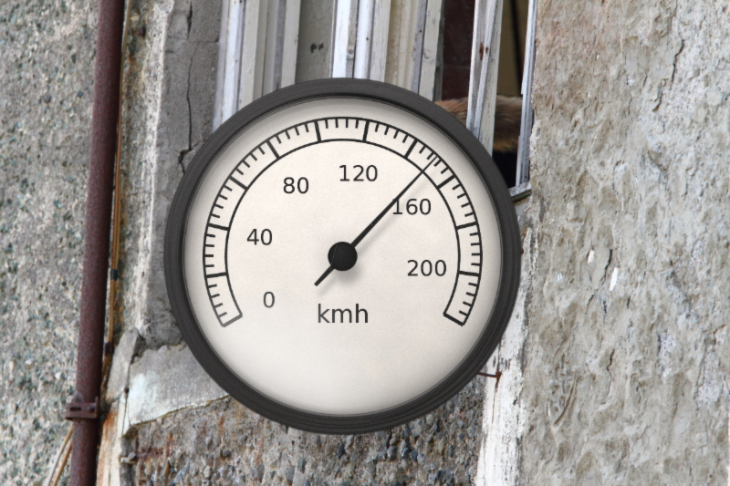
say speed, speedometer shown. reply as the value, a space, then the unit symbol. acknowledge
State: 150 km/h
